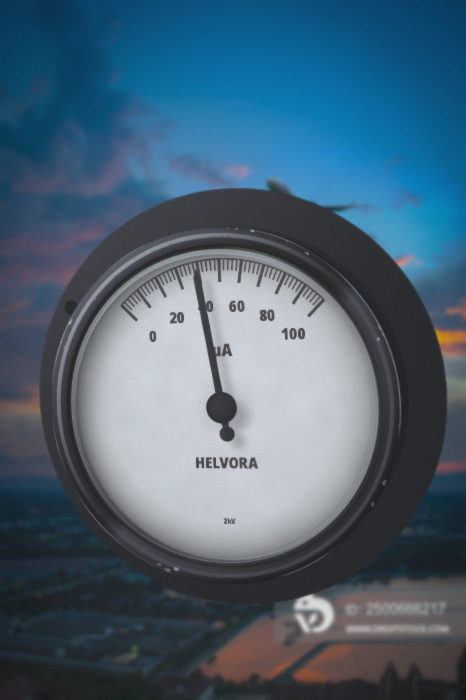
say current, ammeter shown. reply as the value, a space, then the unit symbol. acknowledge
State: 40 µA
